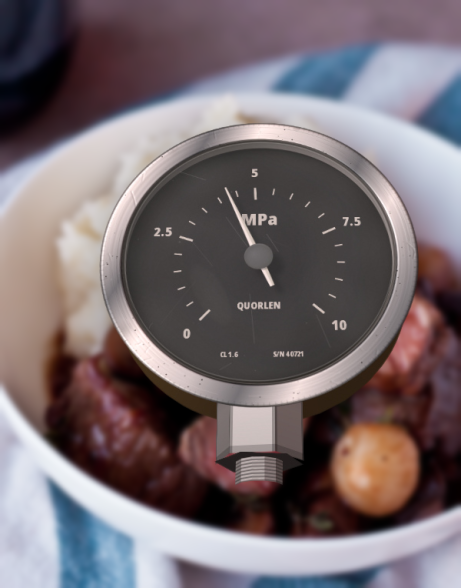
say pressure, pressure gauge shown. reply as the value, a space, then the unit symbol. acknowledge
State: 4.25 MPa
